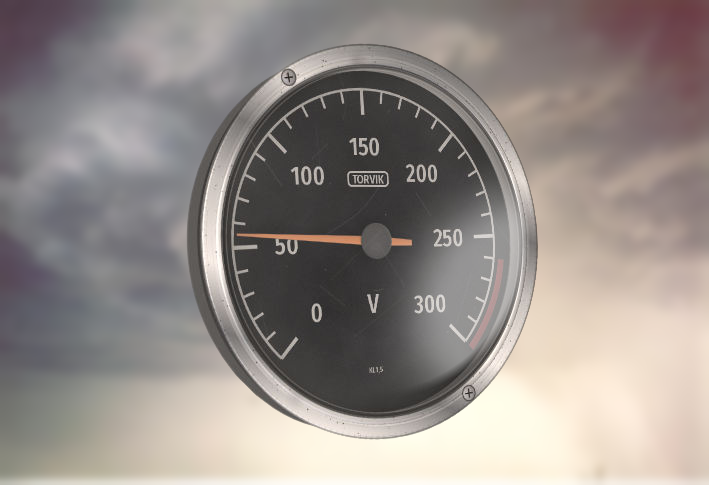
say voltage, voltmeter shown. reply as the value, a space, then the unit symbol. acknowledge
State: 55 V
